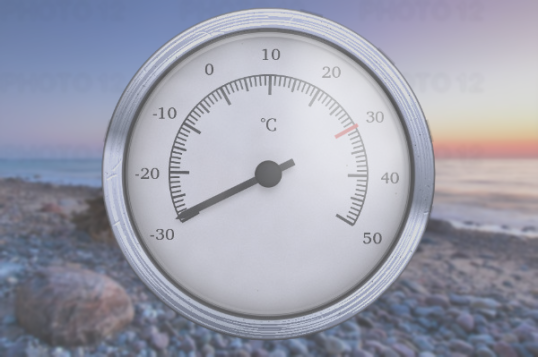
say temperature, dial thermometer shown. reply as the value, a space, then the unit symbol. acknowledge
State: -29 °C
